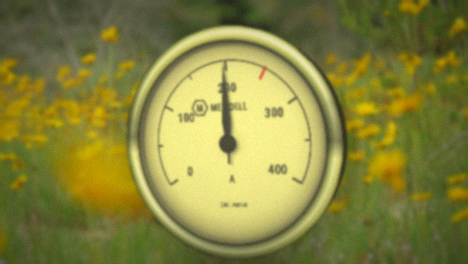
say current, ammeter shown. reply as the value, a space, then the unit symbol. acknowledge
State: 200 A
